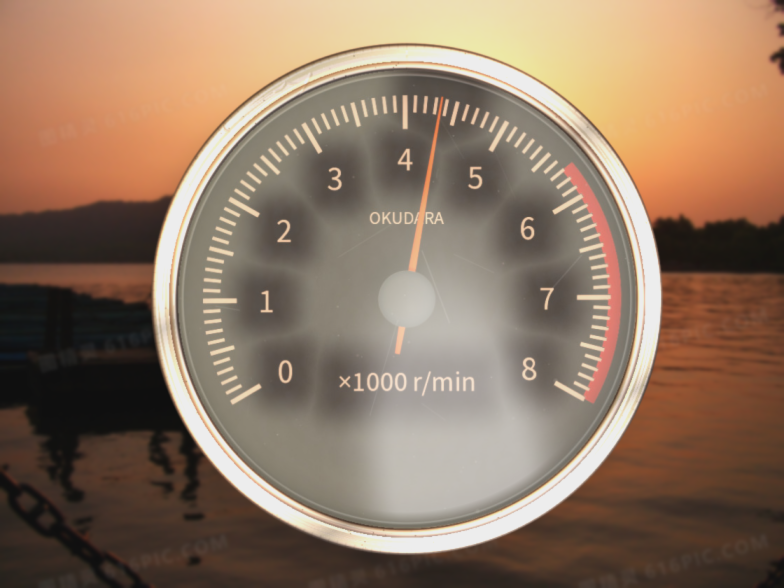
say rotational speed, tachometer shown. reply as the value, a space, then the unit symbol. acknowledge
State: 4350 rpm
